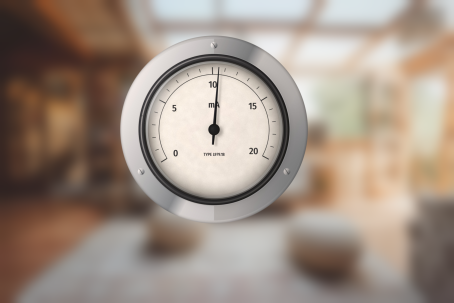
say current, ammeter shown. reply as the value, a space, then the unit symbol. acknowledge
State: 10.5 mA
